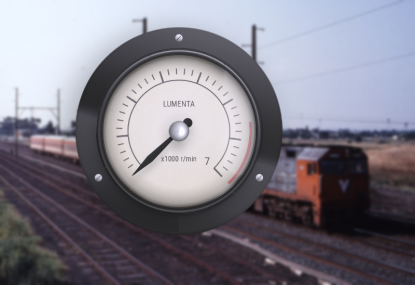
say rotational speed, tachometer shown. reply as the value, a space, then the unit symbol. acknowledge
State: 0 rpm
